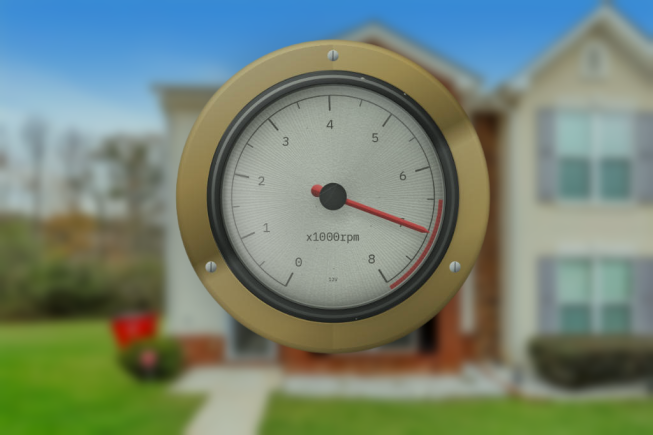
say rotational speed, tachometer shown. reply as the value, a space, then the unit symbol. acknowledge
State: 7000 rpm
